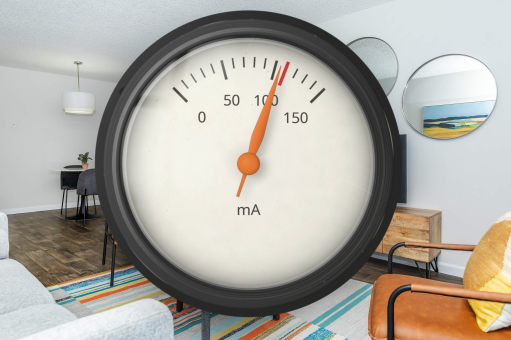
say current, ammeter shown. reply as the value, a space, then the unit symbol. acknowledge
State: 105 mA
